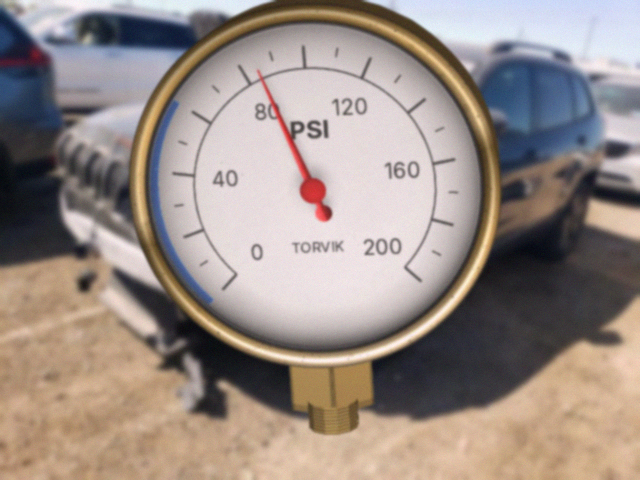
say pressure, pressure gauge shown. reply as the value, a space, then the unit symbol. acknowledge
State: 85 psi
